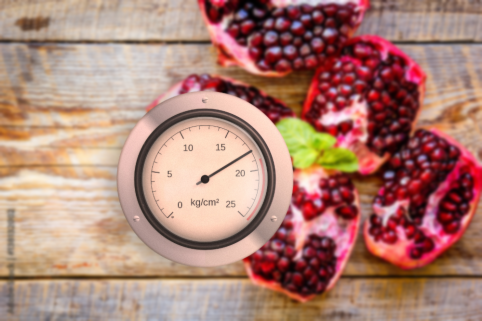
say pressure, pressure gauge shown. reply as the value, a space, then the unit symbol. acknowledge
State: 18 kg/cm²
